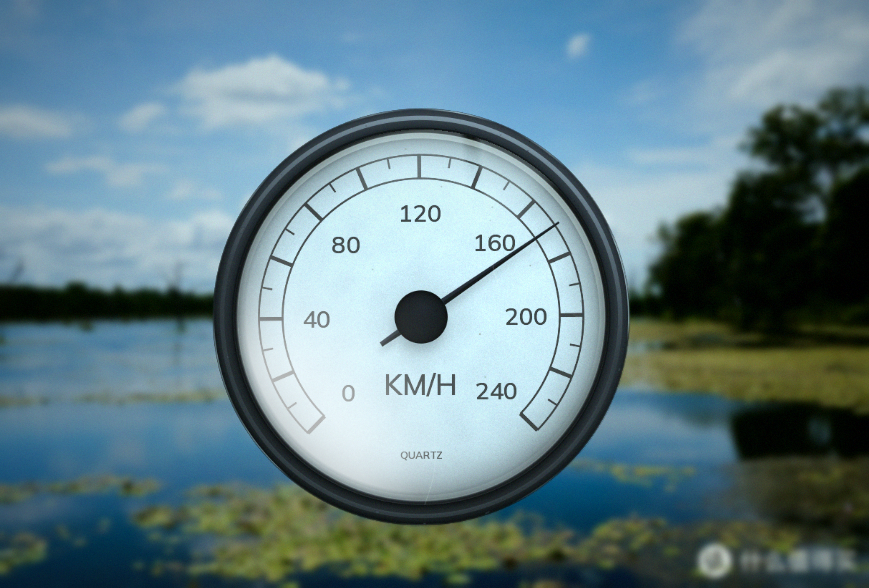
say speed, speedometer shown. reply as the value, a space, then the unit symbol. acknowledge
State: 170 km/h
